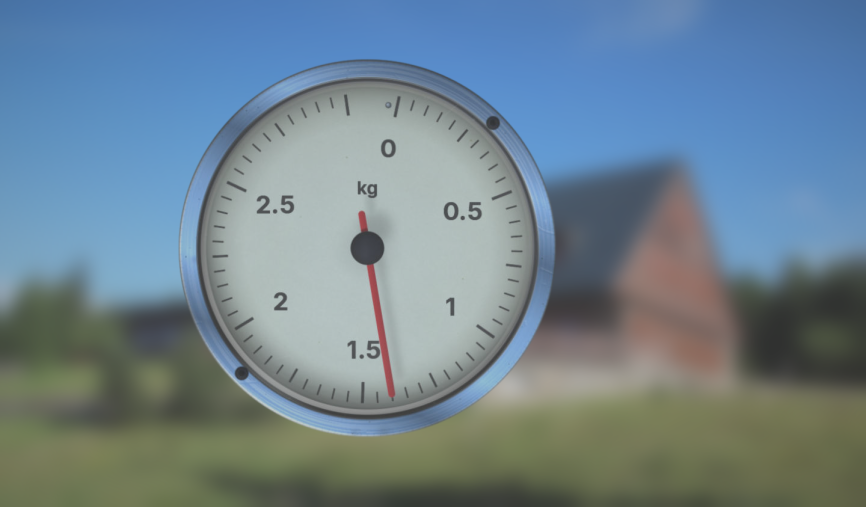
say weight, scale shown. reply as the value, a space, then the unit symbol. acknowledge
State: 1.4 kg
